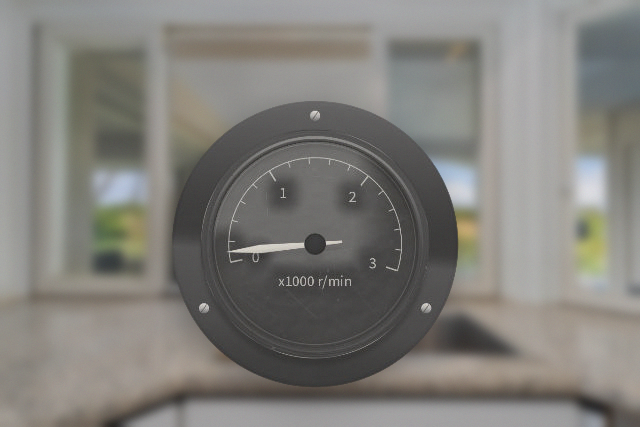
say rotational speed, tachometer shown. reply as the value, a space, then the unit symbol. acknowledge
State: 100 rpm
